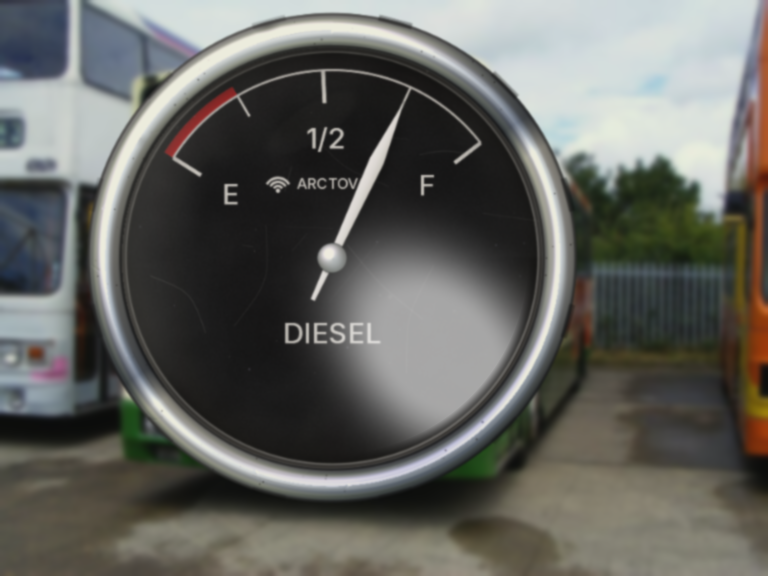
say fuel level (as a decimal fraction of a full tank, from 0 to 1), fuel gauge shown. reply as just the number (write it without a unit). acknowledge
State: 0.75
